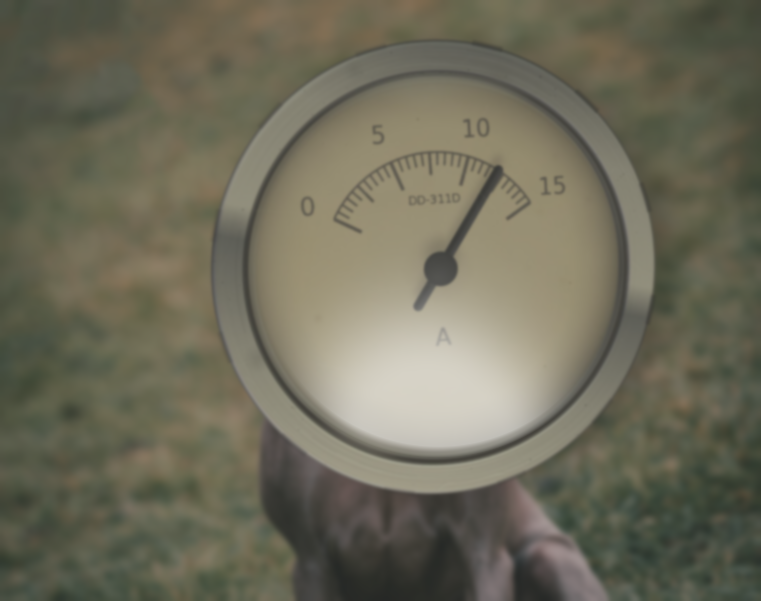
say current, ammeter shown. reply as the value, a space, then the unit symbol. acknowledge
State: 12 A
